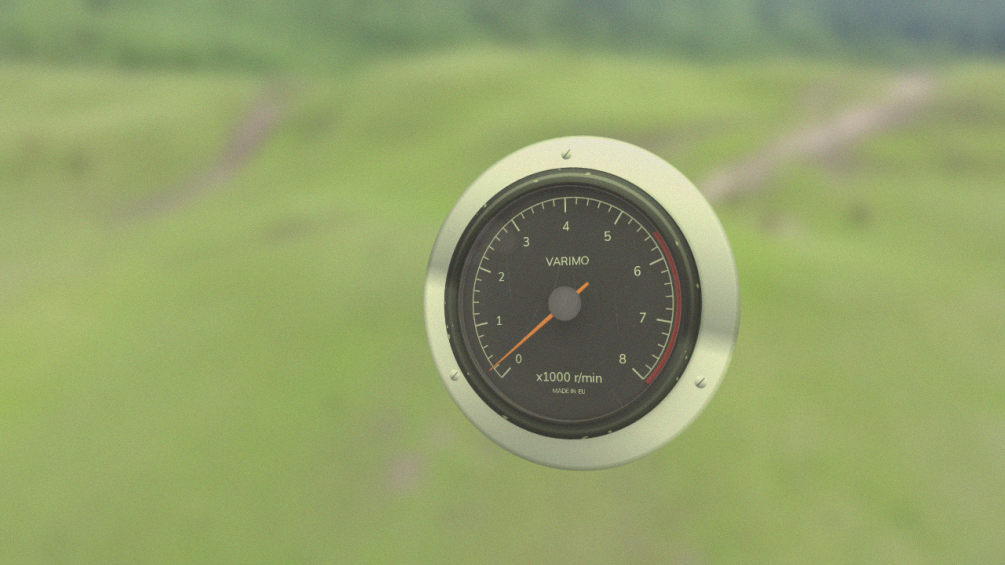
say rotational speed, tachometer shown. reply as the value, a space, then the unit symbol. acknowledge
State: 200 rpm
